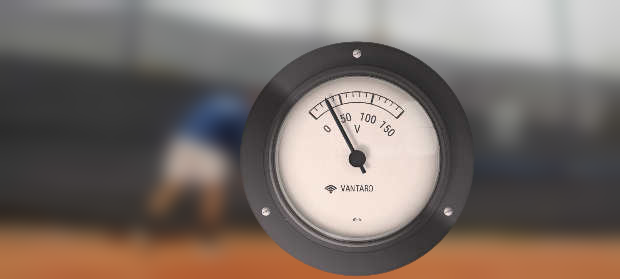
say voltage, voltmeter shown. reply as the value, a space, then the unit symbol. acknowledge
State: 30 V
